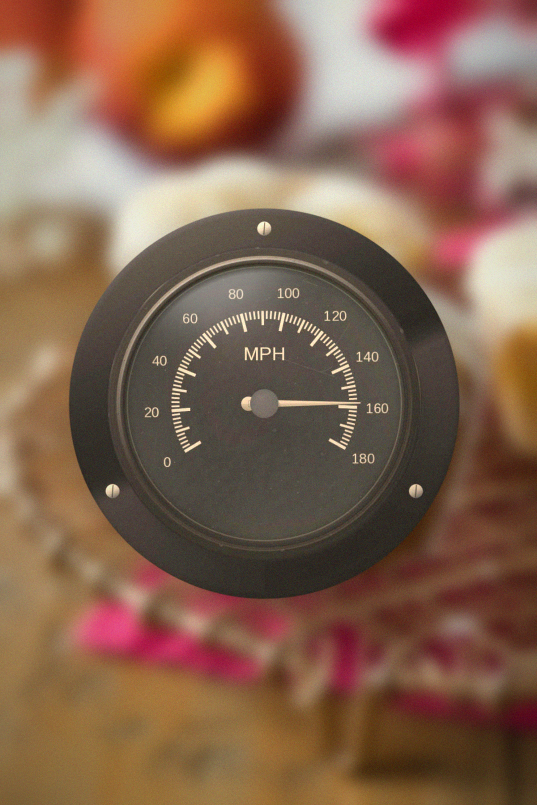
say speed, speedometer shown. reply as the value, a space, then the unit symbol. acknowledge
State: 158 mph
